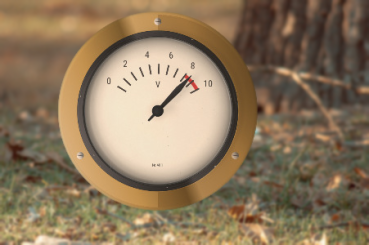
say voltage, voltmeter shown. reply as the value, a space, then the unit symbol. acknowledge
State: 8.5 V
